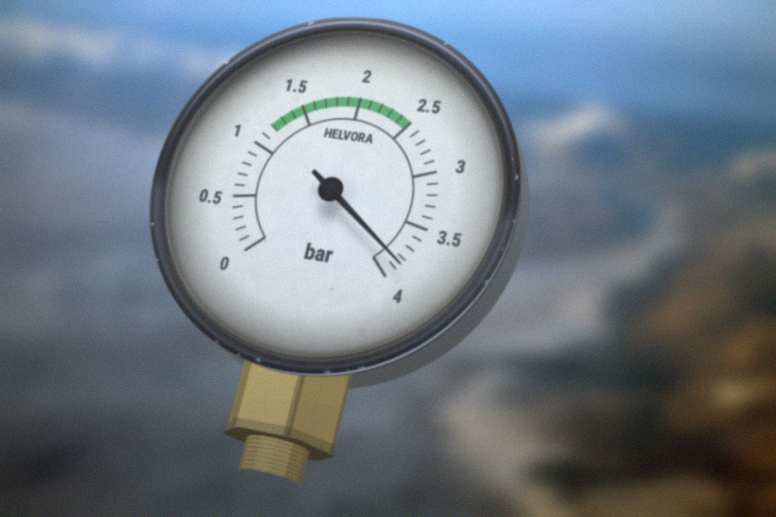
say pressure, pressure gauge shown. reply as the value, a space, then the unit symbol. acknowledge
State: 3.85 bar
